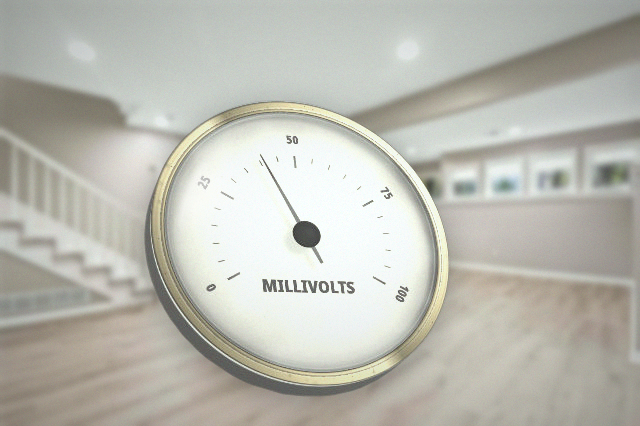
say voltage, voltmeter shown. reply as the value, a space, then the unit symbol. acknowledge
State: 40 mV
